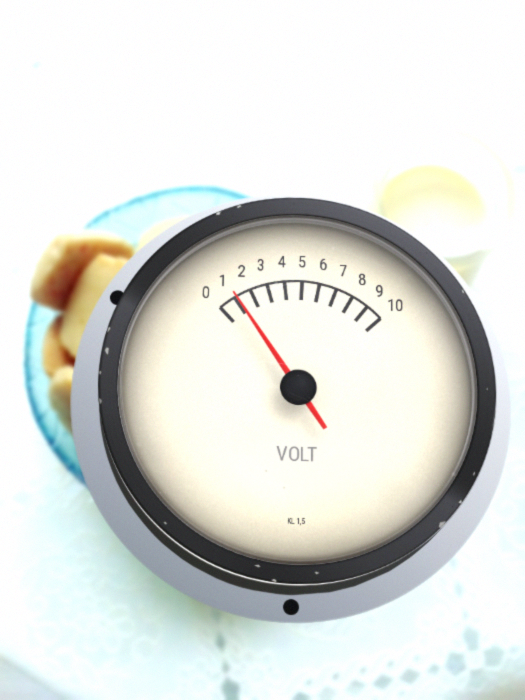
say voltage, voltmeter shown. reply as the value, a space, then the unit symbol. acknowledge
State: 1 V
